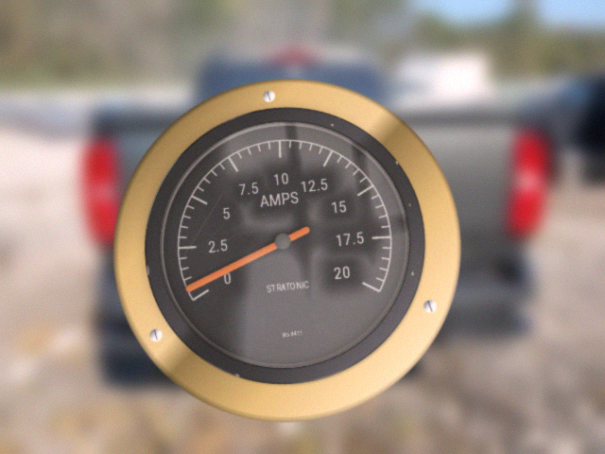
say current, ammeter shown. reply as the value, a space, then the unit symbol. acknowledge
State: 0.5 A
